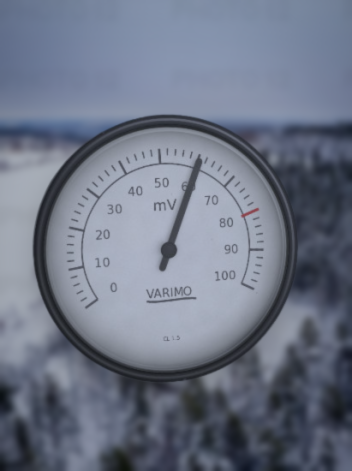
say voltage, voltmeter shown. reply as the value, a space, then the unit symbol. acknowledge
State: 60 mV
